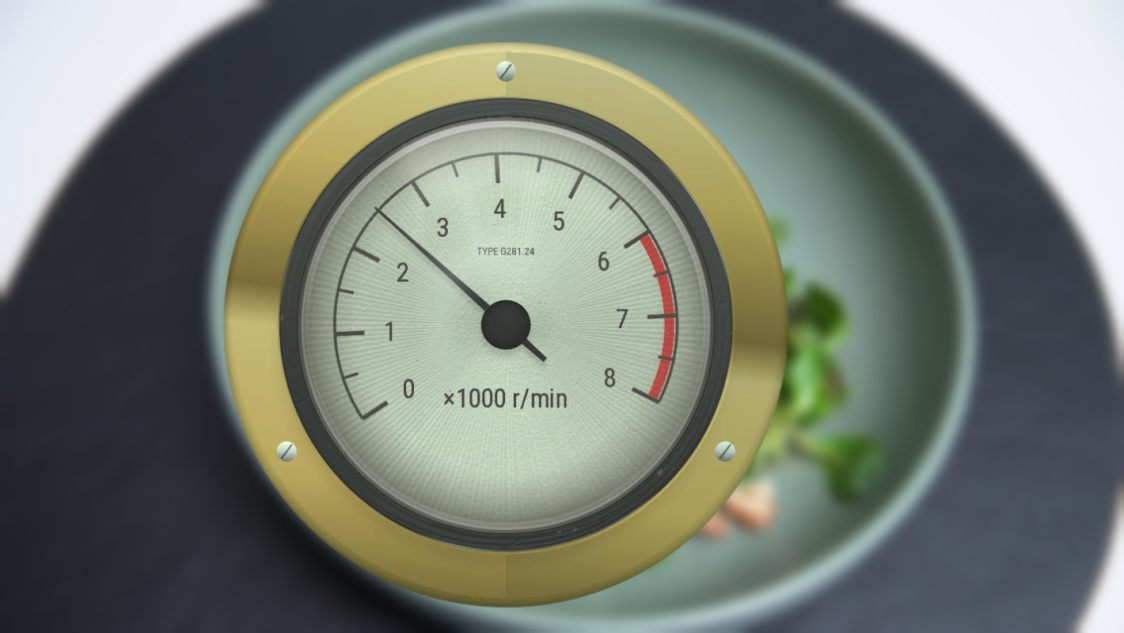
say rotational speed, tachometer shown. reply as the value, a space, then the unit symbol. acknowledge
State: 2500 rpm
